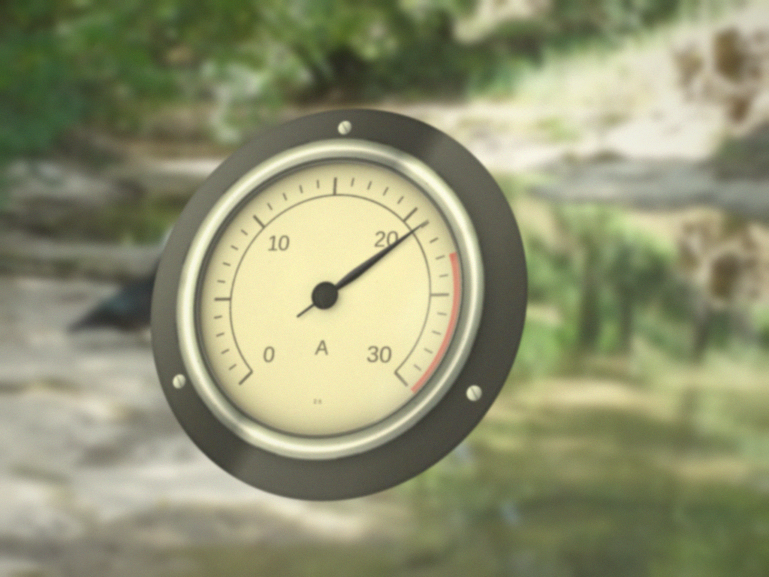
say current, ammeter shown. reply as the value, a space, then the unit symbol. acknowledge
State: 21 A
